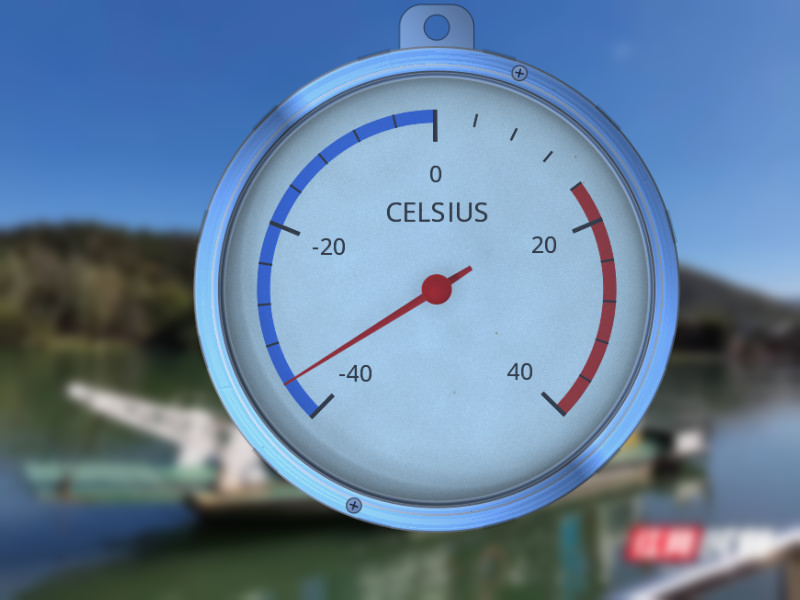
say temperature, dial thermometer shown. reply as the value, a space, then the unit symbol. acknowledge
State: -36 °C
